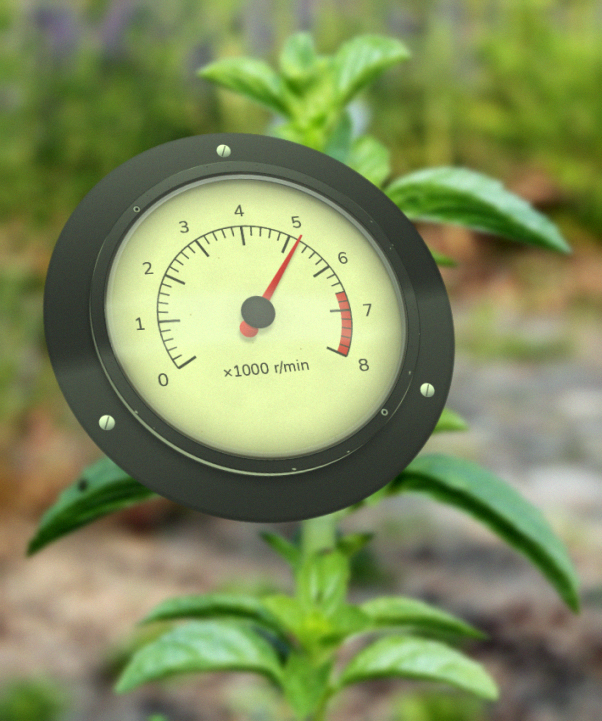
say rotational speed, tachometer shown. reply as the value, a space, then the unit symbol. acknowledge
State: 5200 rpm
